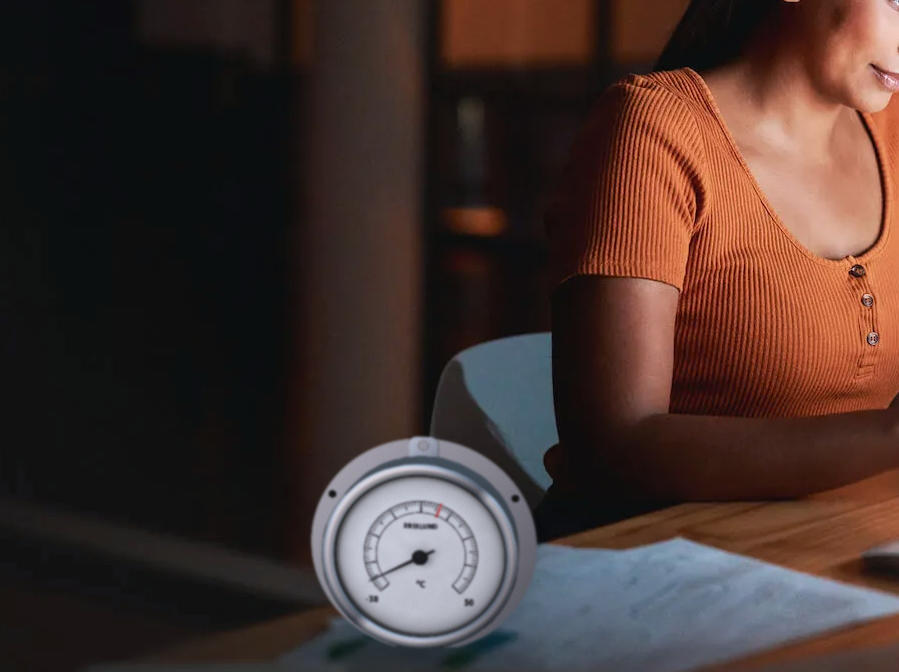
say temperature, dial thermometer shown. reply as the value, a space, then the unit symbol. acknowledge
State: -25 °C
